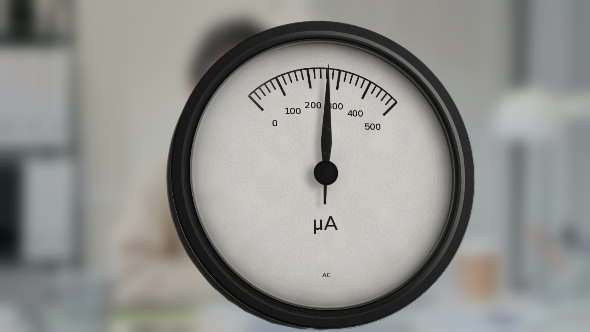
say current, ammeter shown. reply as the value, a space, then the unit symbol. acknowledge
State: 260 µA
